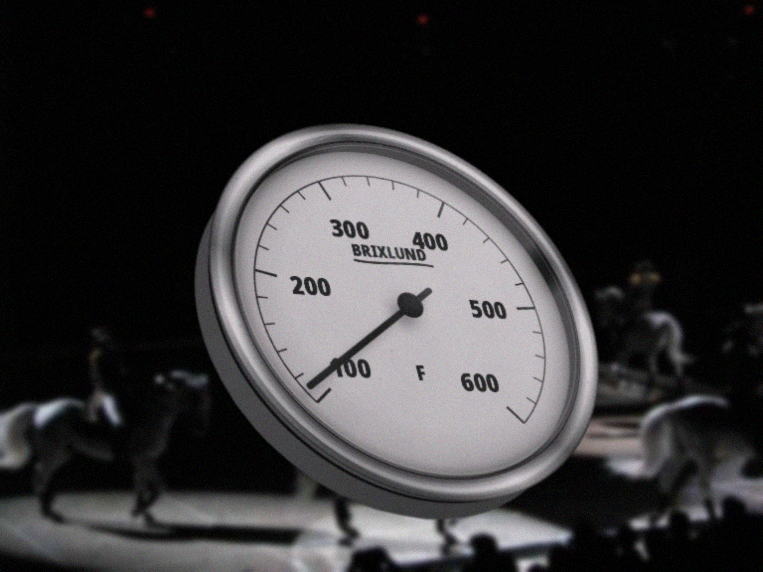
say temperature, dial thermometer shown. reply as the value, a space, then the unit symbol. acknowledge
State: 110 °F
